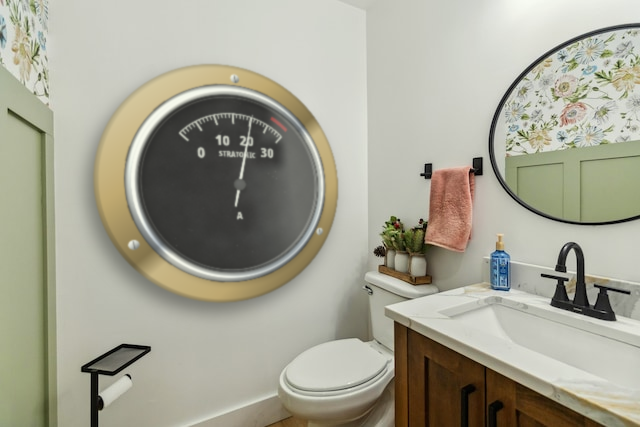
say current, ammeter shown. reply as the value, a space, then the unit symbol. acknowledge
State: 20 A
